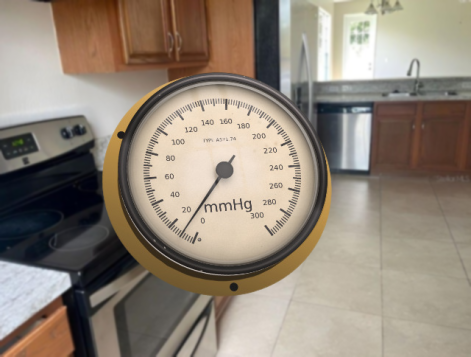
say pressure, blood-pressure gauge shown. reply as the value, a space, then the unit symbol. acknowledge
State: 10 mmHg
